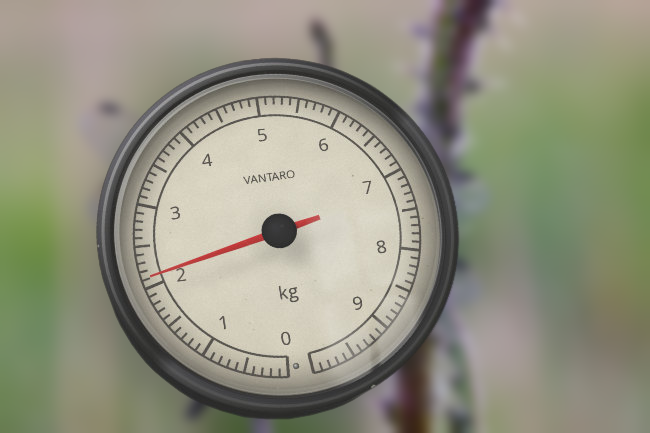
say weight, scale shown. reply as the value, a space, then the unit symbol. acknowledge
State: 2.1 kg
